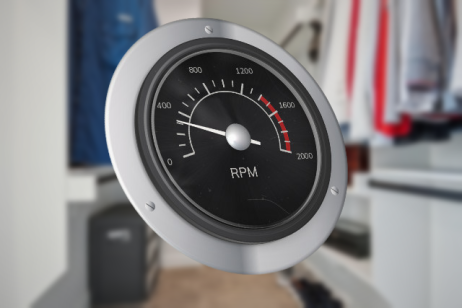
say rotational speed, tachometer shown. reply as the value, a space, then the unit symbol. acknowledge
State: 300 rpm
